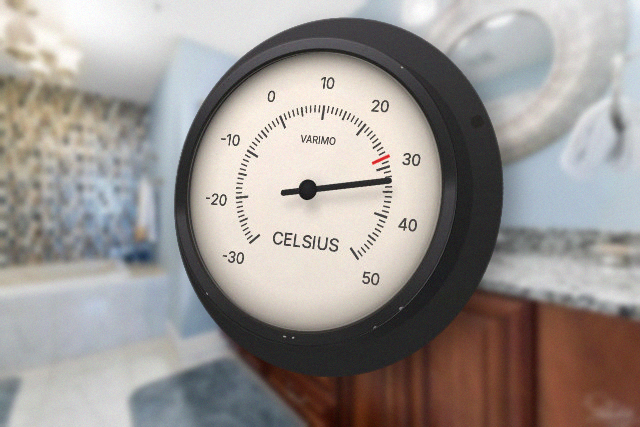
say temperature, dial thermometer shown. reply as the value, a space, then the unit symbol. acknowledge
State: 33 °C
